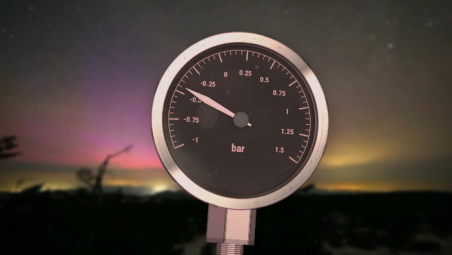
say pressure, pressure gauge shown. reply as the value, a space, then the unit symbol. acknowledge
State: -0.45 bar
